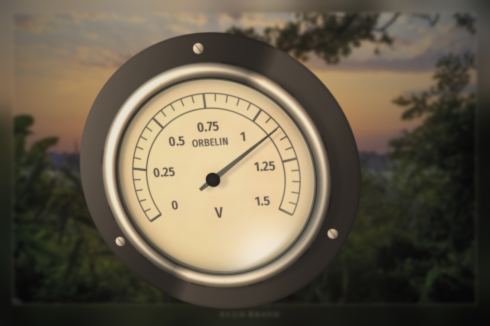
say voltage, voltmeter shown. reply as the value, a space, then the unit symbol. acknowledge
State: 1.1 V
